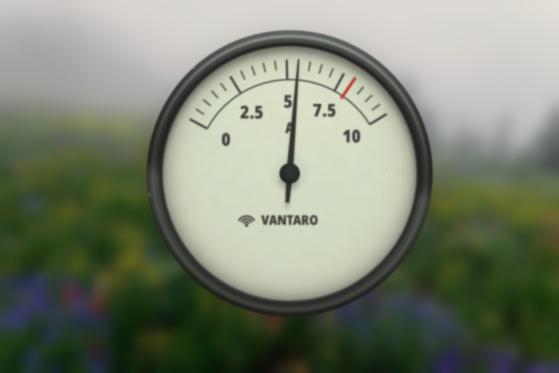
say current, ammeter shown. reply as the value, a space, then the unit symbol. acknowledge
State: 5.5 A
